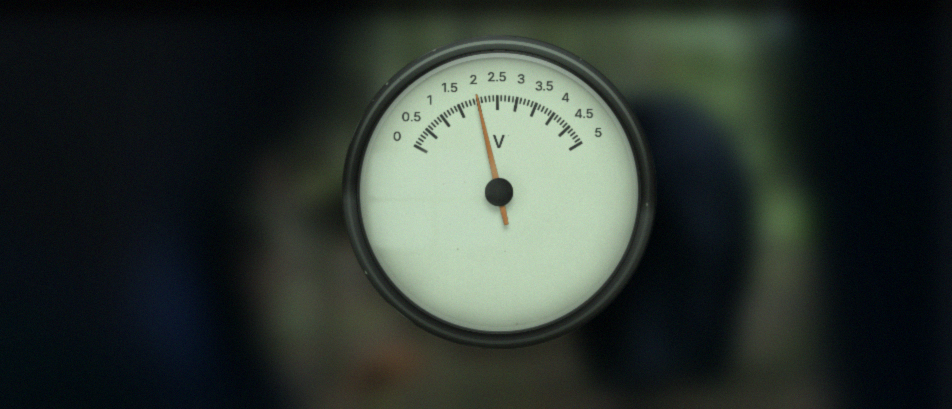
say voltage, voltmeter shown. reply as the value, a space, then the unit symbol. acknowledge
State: 2 V
